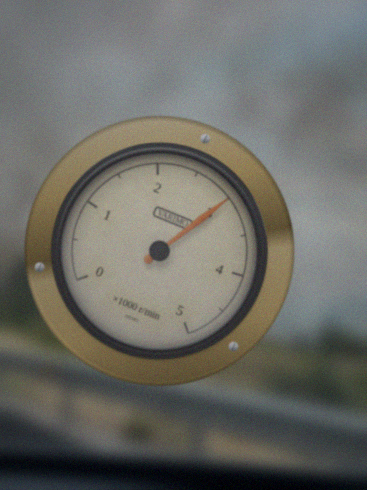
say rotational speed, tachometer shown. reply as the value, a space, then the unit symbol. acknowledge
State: 3000 rpm
